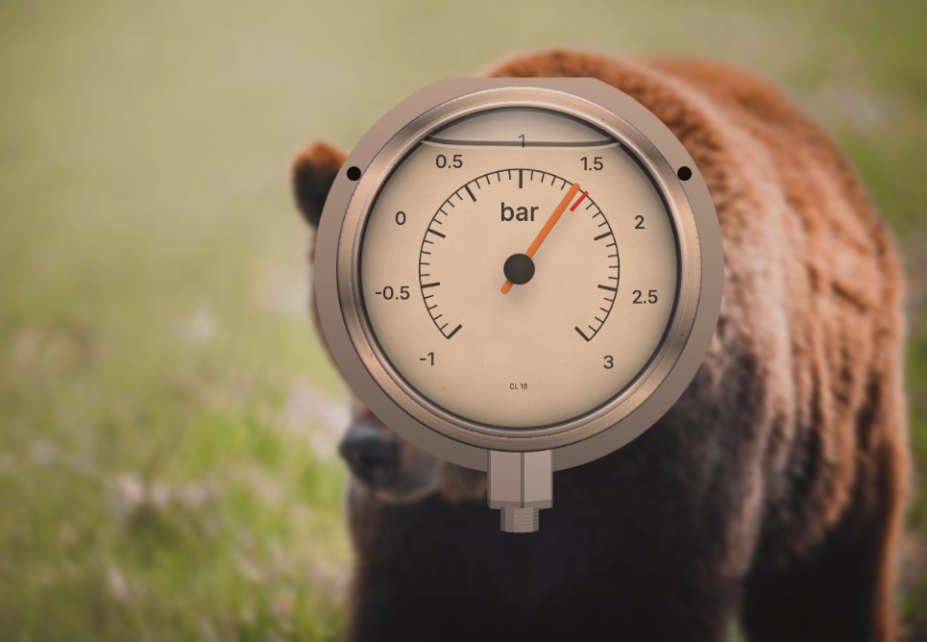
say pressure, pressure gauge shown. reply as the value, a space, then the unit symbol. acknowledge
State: 1.5 bar
